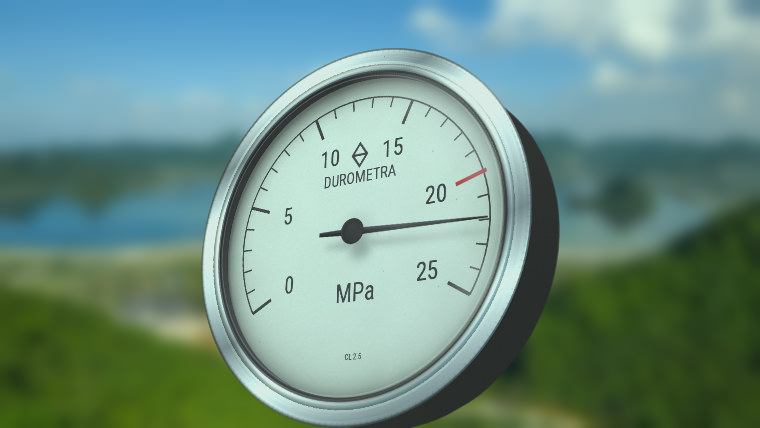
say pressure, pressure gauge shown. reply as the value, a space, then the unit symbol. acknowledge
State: 22 MPa
